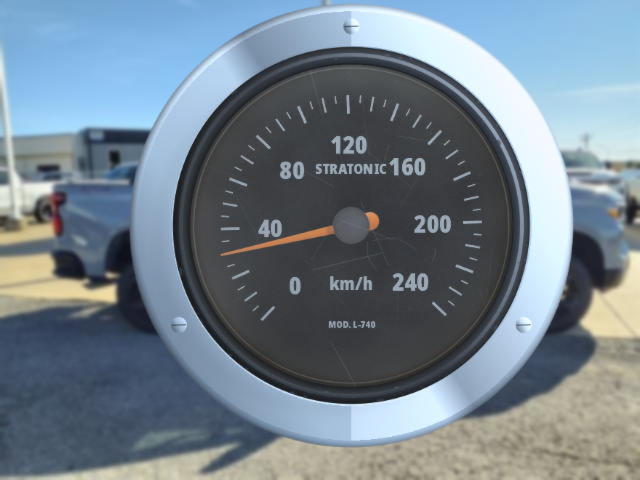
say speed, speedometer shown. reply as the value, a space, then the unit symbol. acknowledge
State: 30 km/h
